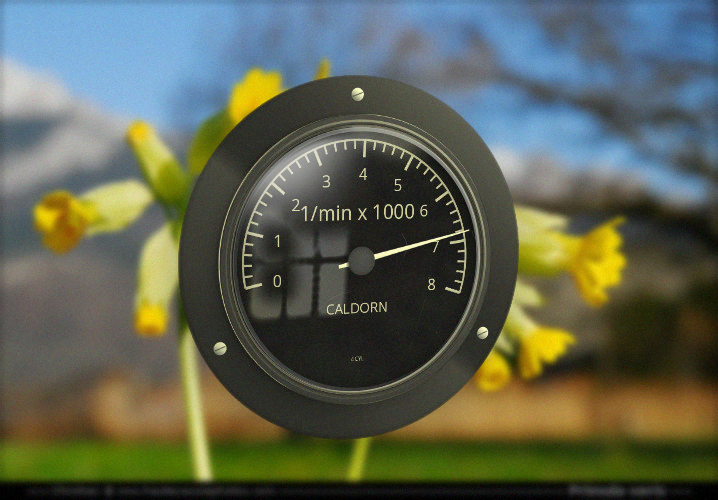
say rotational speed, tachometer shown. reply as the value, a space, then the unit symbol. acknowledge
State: 6800 rpm
